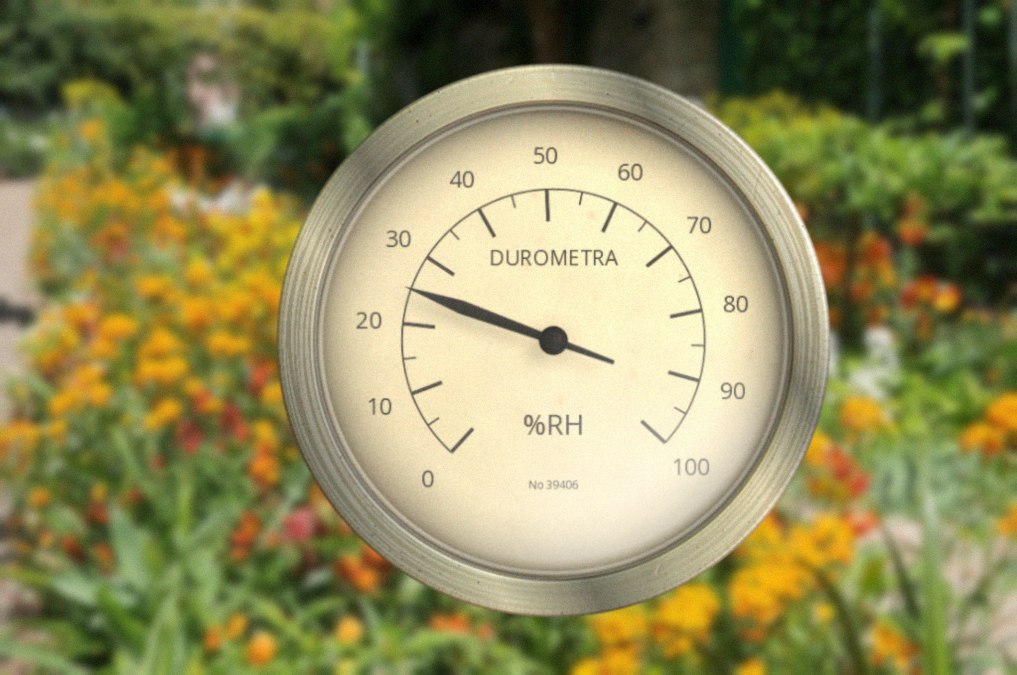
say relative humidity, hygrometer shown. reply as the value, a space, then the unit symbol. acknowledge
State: 25 %
